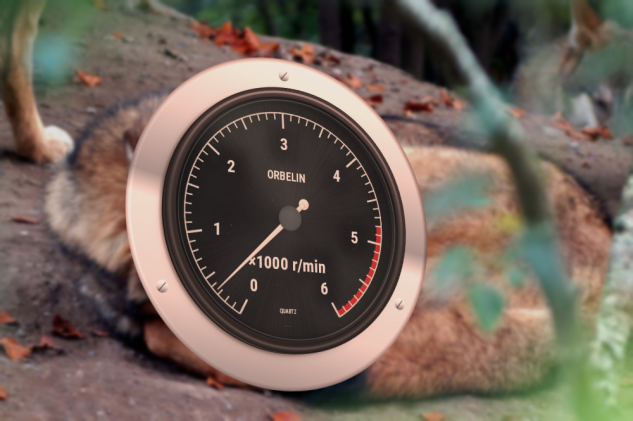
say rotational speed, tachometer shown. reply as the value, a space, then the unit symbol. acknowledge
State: 350 rpm
